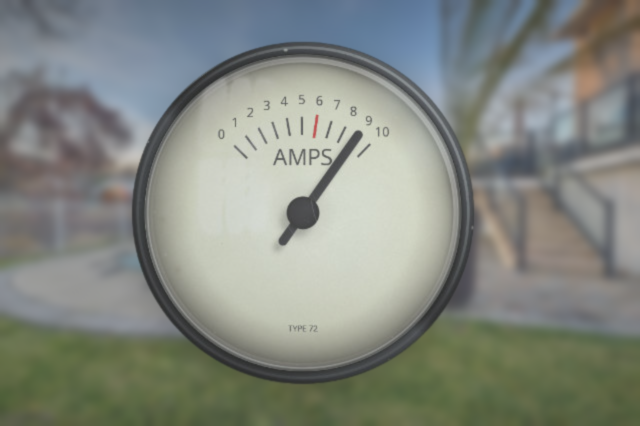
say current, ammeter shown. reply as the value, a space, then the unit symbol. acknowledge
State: 9 A
